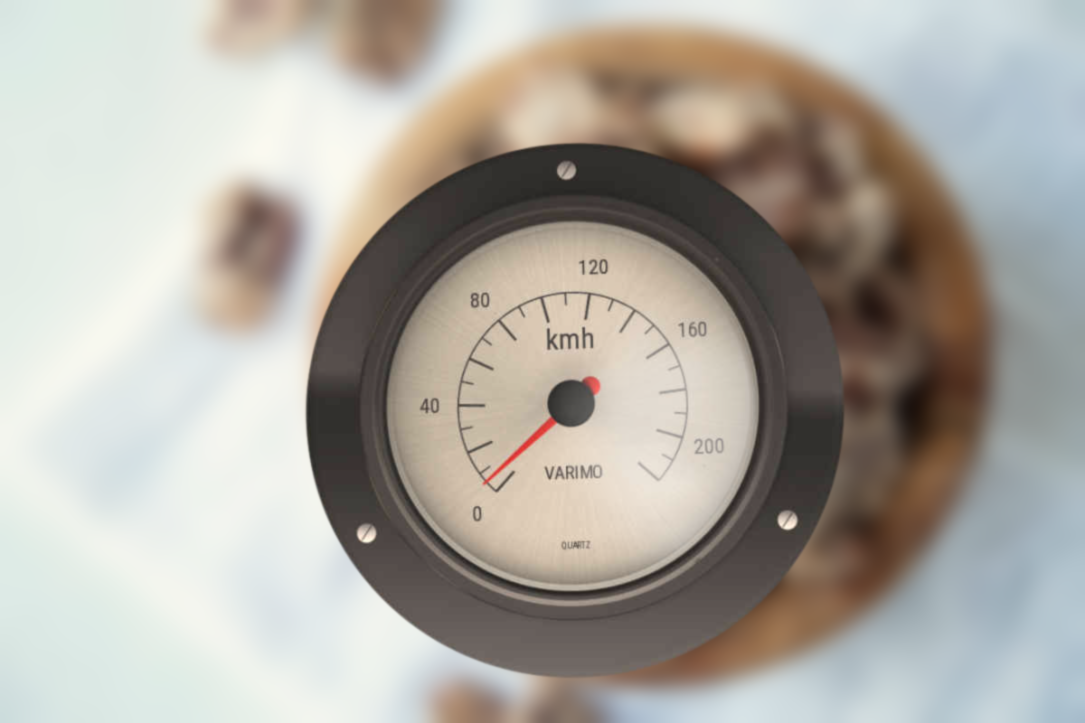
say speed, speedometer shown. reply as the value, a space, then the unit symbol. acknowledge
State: 5 km/h
